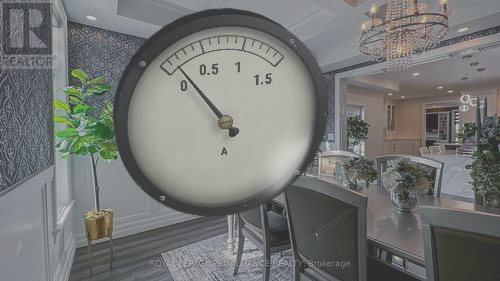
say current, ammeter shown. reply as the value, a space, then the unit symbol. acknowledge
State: 0.15 A
